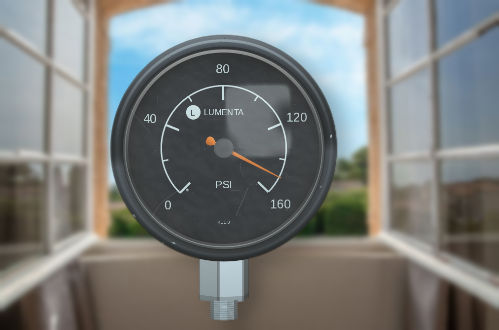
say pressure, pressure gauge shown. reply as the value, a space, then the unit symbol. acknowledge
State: 150 psi
